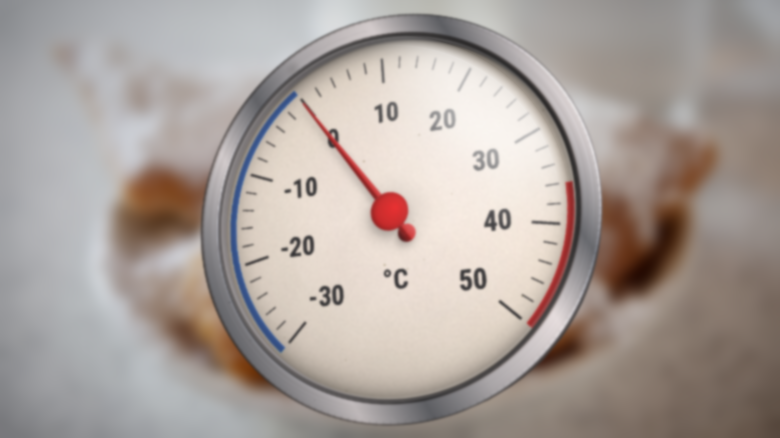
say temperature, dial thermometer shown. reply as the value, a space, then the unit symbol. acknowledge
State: 0 °C
